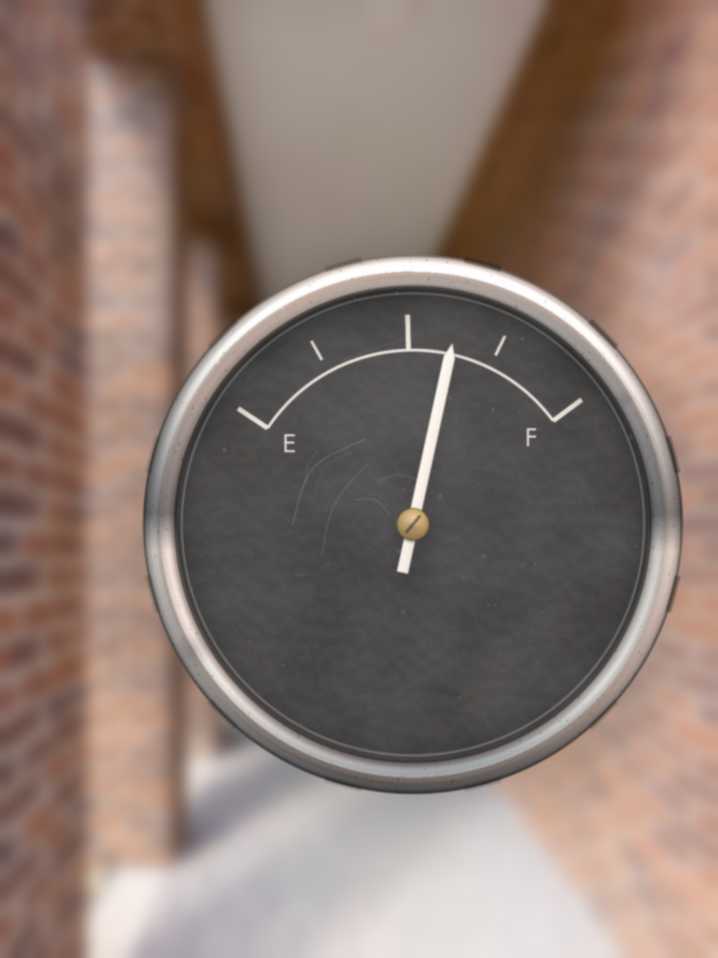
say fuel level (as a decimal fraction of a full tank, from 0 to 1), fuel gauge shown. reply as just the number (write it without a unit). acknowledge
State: 0.625
